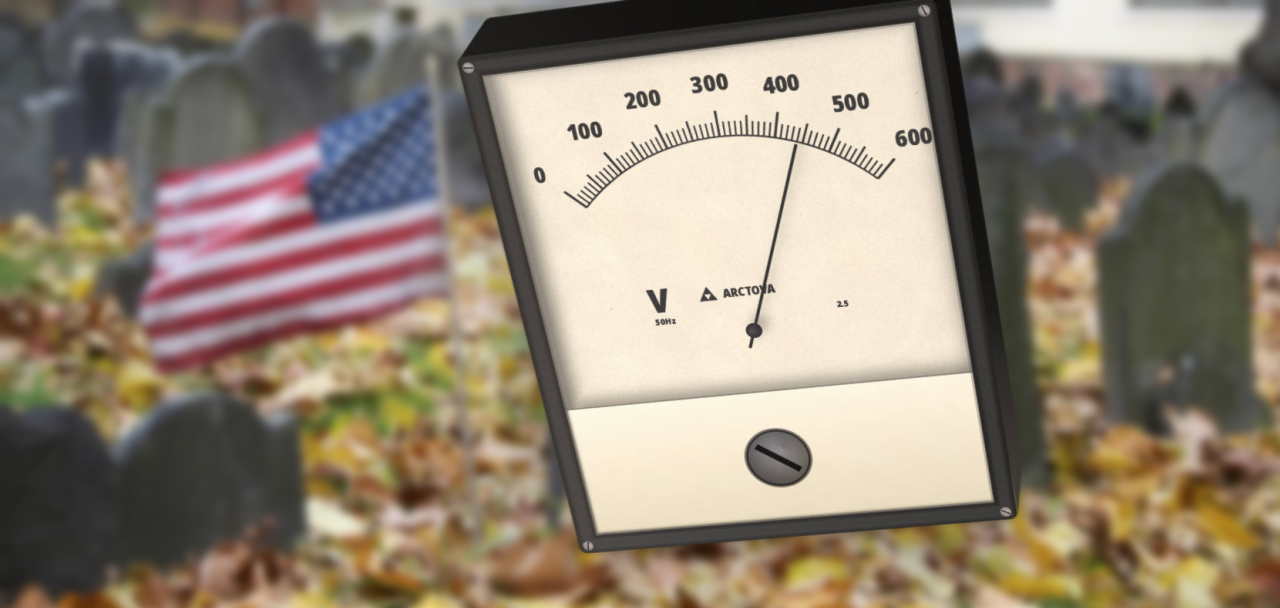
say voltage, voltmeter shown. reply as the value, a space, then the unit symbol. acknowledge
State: 440 V
